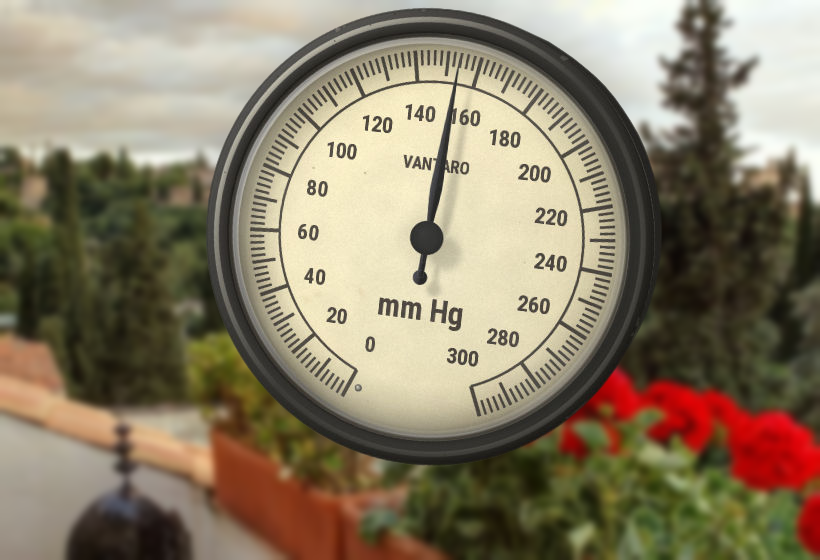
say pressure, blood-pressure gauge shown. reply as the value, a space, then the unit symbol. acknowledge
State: 154 mmHg
